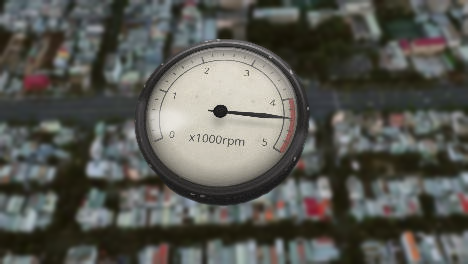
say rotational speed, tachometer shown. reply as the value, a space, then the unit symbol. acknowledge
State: 4400 rpm
